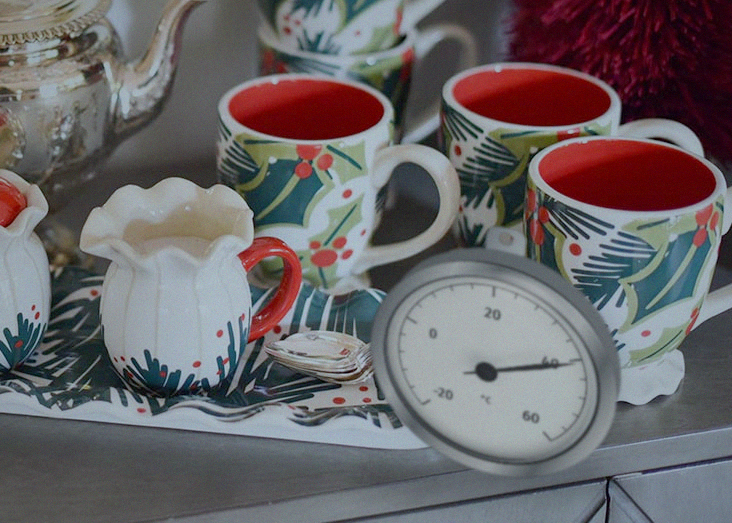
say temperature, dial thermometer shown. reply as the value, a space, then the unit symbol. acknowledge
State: 40 °C
